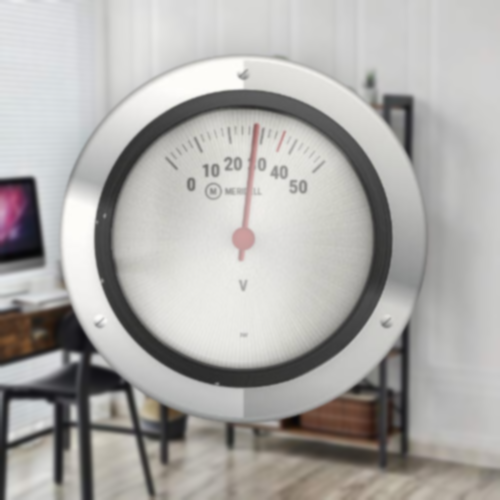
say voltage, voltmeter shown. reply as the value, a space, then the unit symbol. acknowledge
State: 28 V
